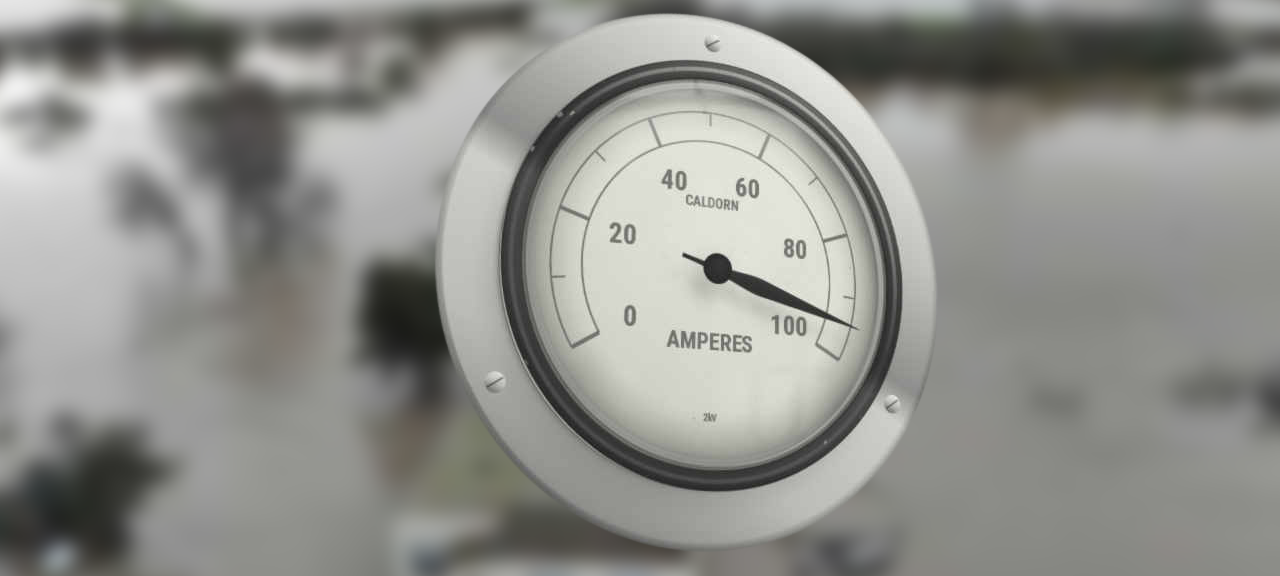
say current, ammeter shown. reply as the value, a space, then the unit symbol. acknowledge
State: 95 A
